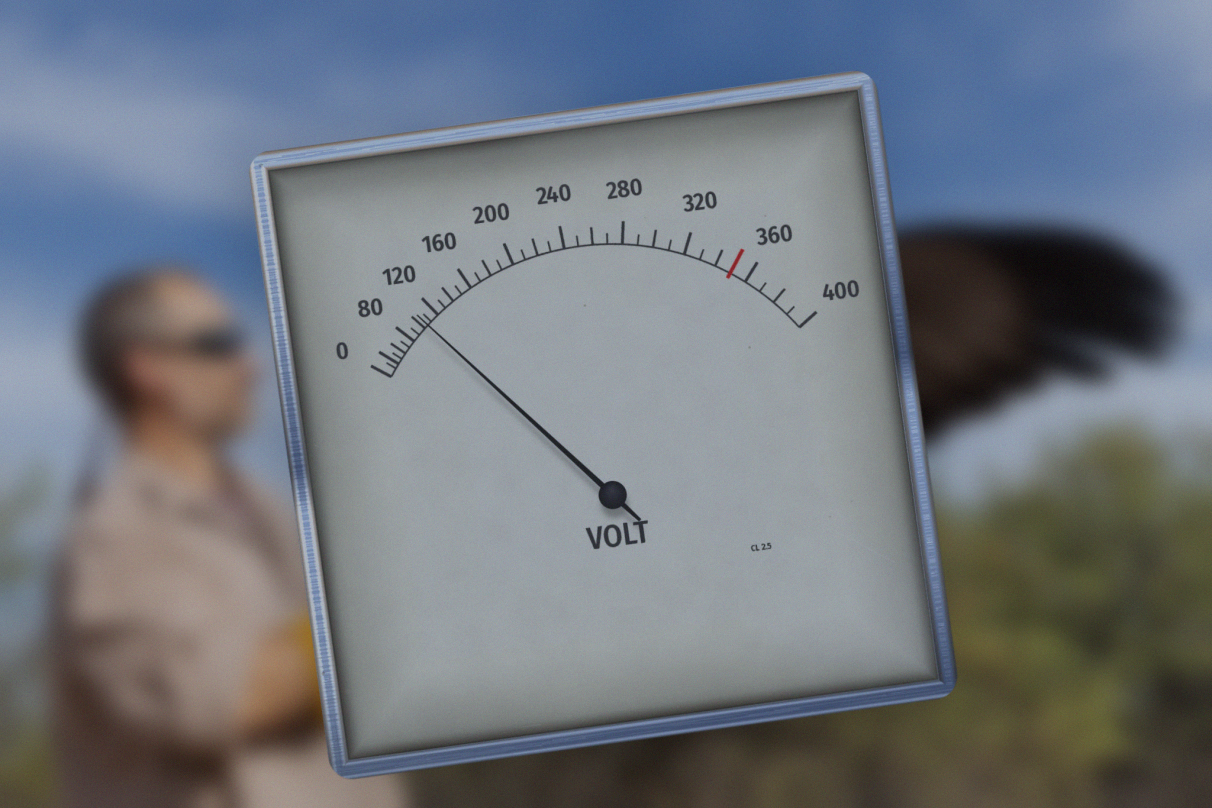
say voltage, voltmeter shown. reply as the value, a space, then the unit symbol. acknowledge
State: 105 V
